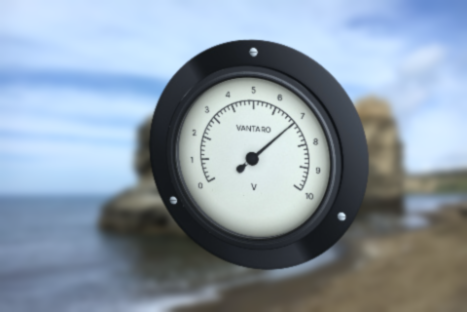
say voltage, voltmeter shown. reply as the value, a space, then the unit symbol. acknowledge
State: 7 V
